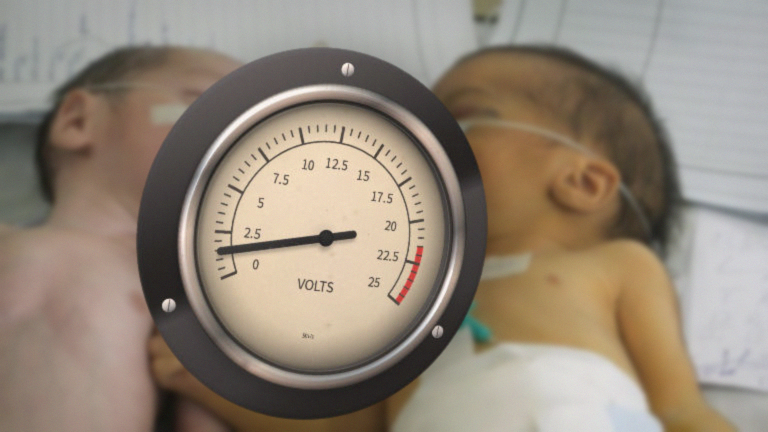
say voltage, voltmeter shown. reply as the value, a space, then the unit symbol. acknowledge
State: 1.5 V
